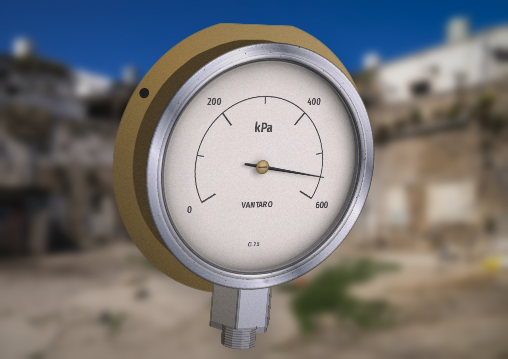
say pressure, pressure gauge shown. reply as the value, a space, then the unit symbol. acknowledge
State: 550 kPa
